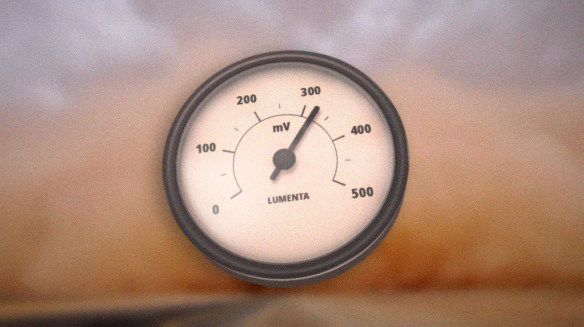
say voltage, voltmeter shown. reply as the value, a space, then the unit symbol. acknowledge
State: 325 mV
